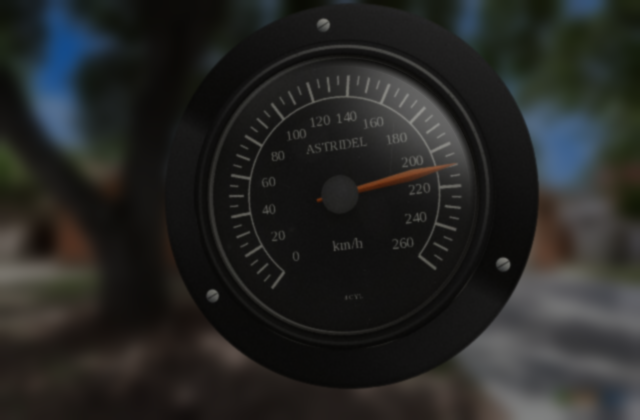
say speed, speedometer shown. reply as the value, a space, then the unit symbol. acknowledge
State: 210 km/h
